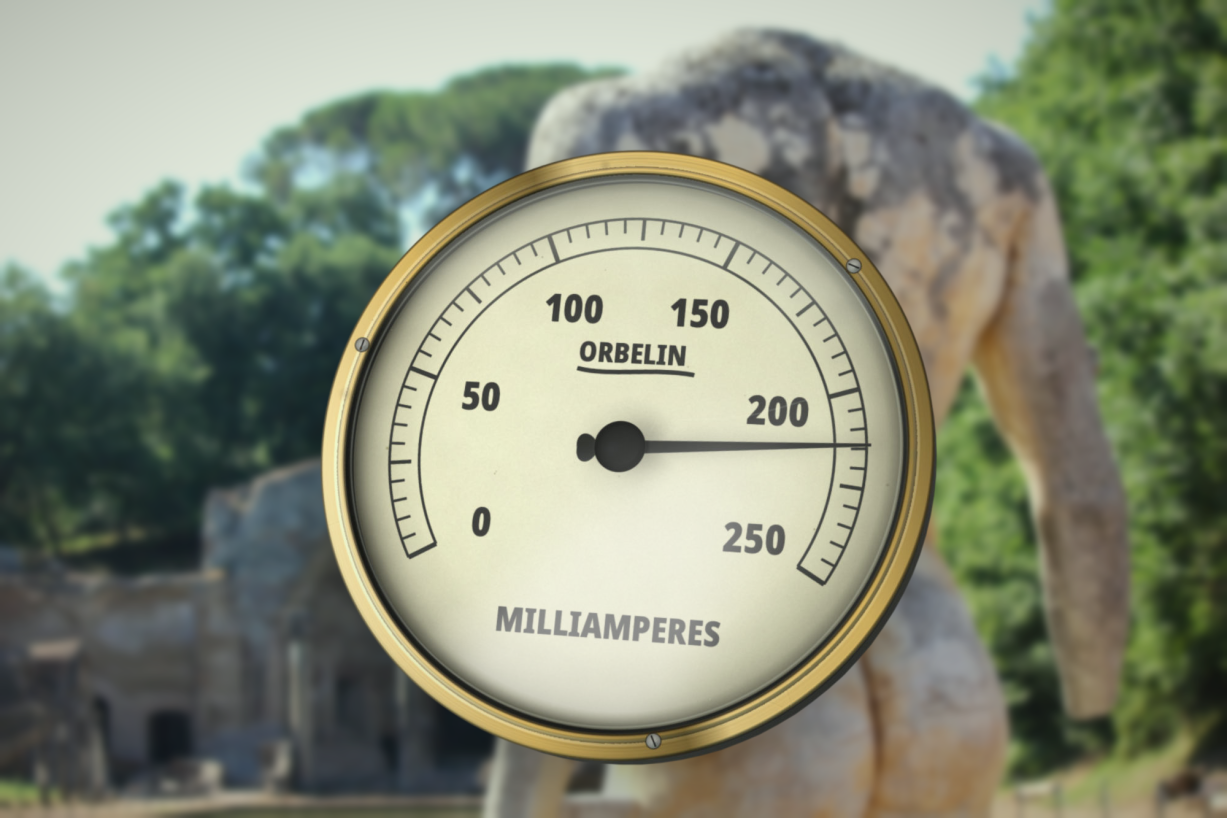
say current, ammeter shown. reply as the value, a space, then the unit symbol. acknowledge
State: 215 mA
